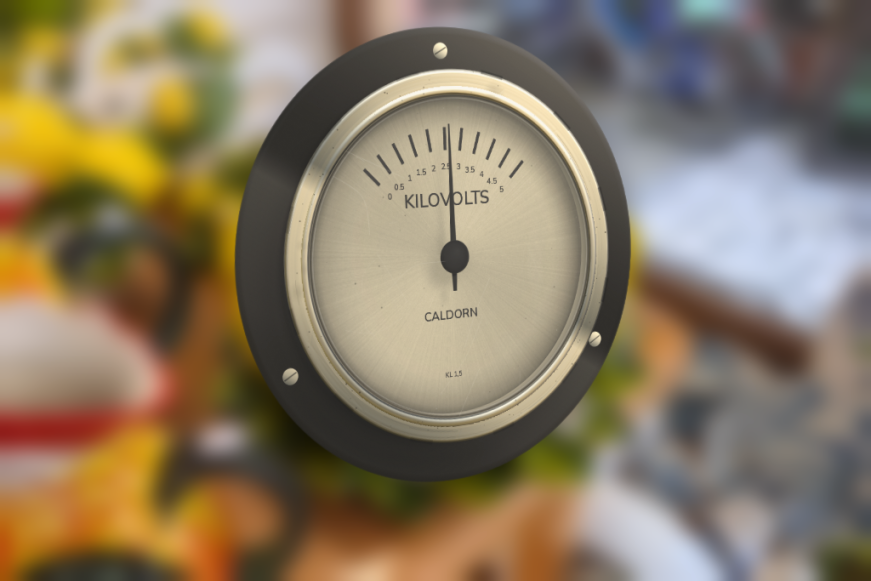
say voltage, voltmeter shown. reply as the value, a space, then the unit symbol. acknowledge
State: 2.5 kV
